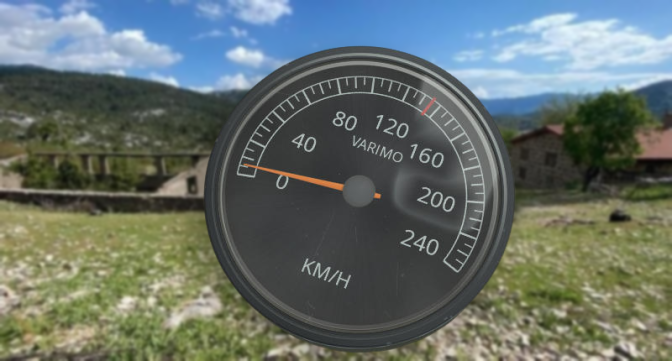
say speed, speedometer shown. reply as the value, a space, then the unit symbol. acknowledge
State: 5 km/h
